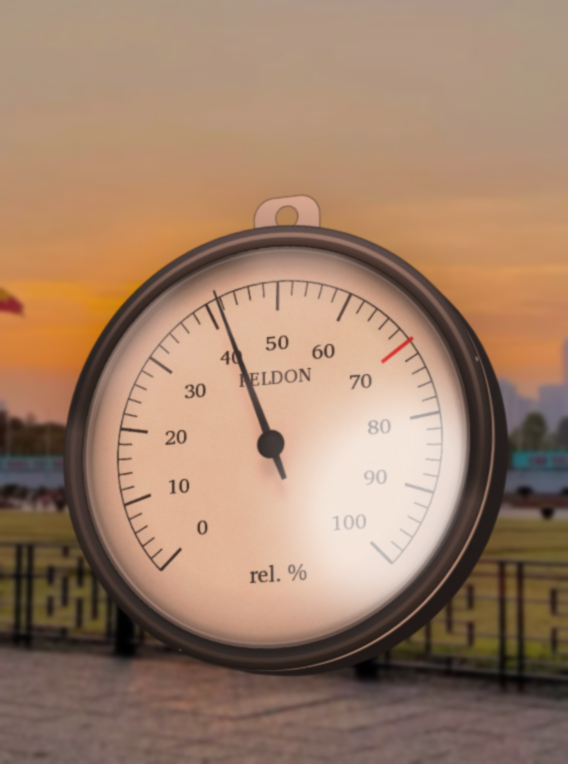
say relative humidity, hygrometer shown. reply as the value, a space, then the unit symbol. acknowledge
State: 42 %
